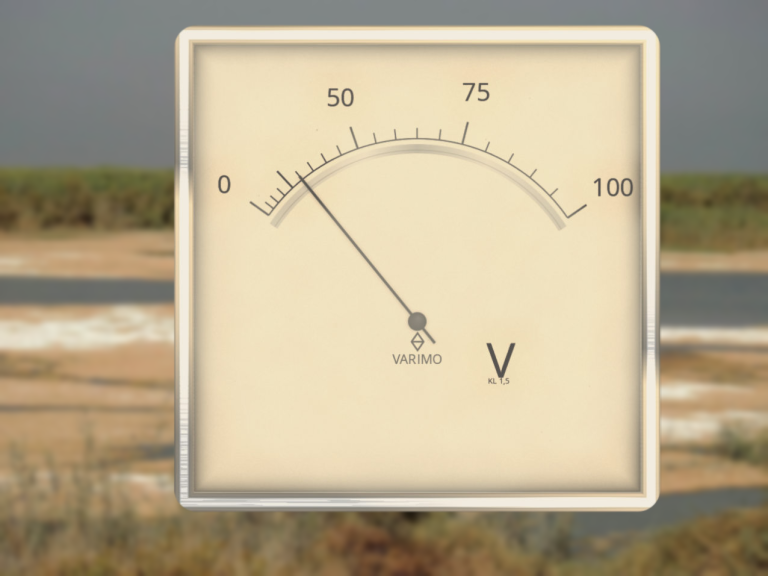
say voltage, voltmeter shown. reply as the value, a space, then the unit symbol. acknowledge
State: 30 V
